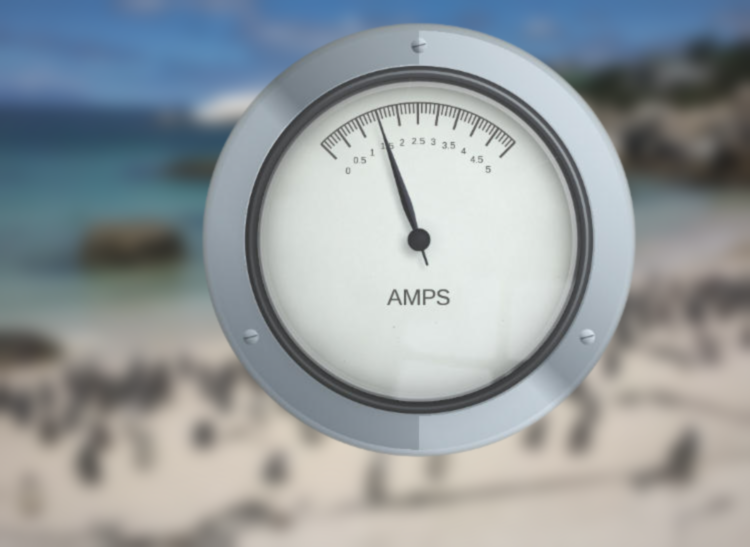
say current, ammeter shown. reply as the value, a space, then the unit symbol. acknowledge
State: 1.5 A
